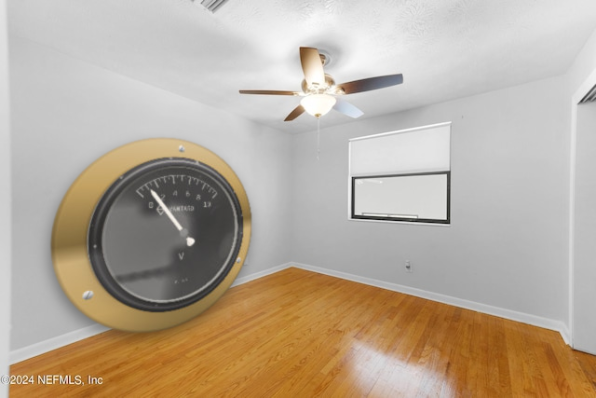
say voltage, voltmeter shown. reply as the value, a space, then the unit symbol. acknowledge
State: 1 V
